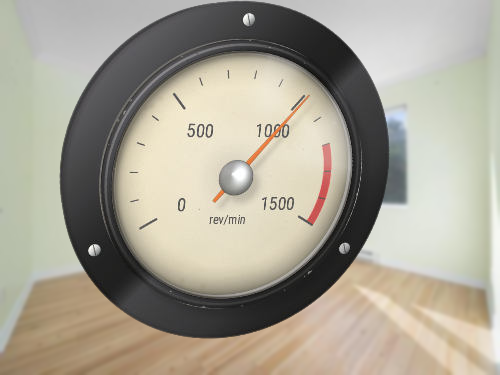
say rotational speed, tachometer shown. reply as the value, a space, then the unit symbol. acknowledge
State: 1000 rpm
